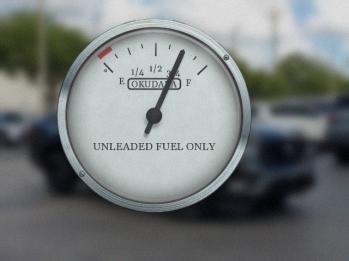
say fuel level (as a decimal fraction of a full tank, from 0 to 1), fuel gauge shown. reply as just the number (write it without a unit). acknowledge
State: 0.75
